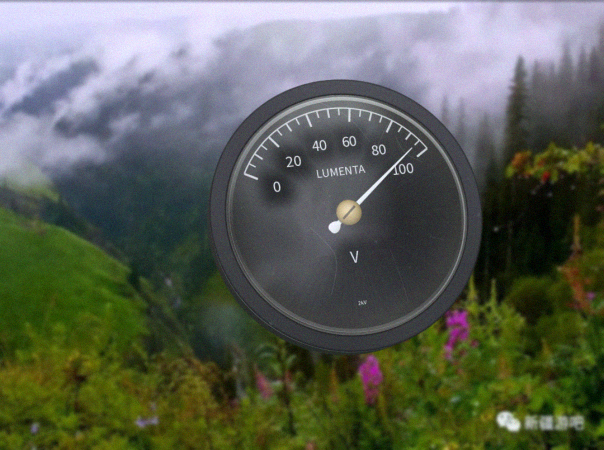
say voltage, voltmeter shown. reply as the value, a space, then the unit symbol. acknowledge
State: 95 V
